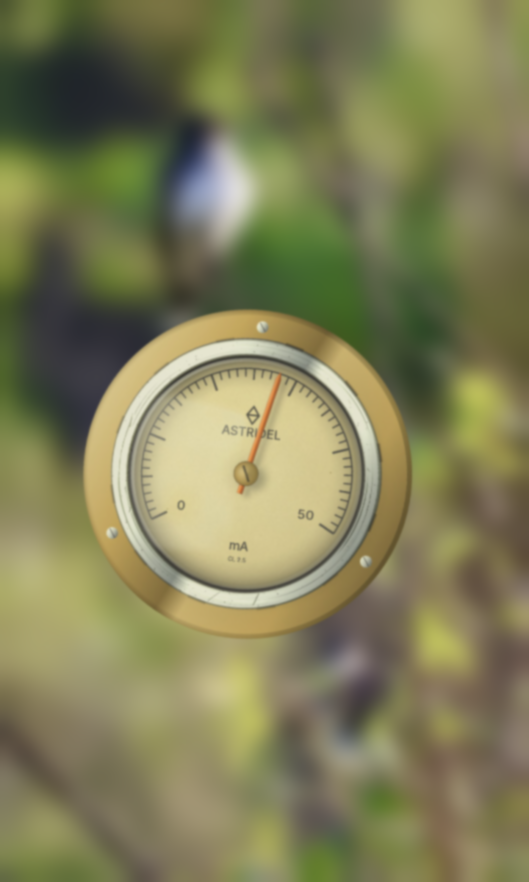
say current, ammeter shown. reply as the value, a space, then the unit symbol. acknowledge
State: 28 mA
